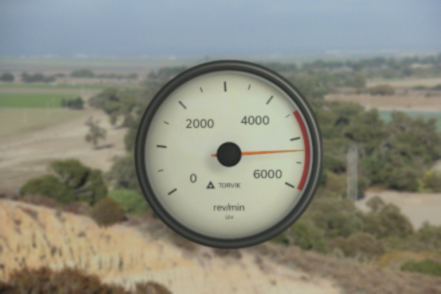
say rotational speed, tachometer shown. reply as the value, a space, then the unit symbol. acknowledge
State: 5250 rpm
